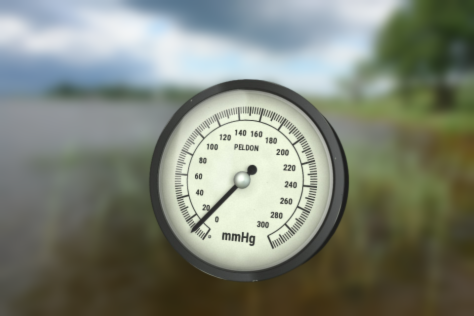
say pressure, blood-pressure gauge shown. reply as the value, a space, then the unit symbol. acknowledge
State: 10 mmHg
